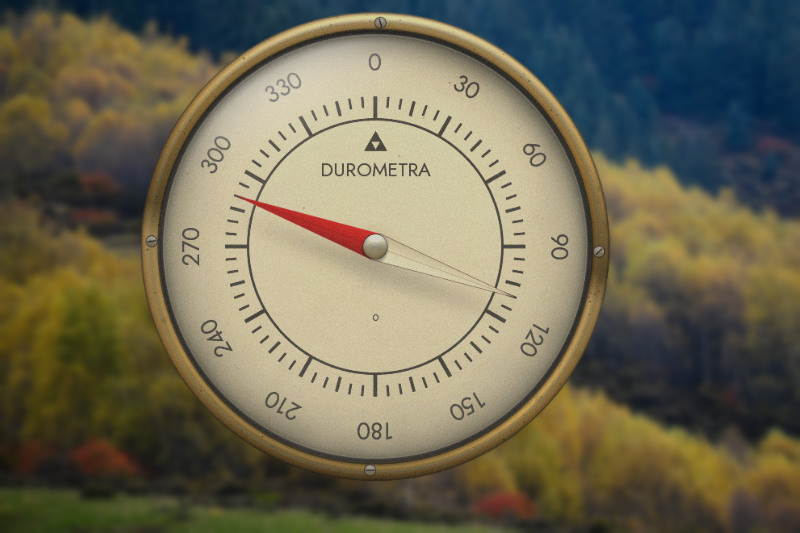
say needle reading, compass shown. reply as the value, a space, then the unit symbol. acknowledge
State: 290 °
